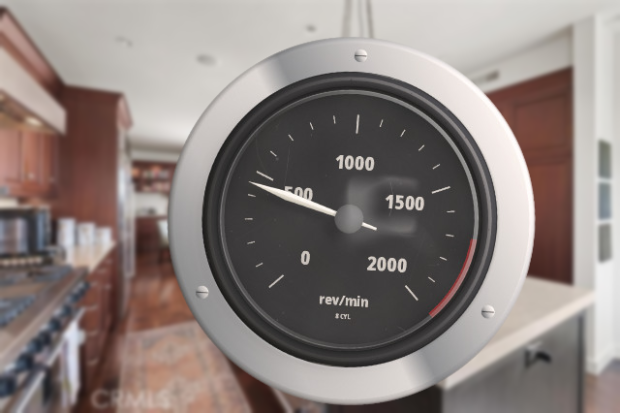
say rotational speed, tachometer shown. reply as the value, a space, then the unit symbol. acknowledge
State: 450 rpm
